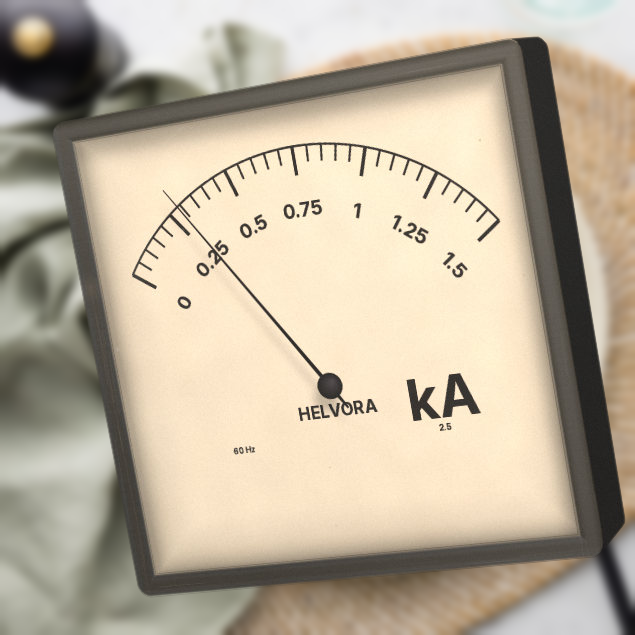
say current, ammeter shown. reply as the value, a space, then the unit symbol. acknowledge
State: 0.3 kA
